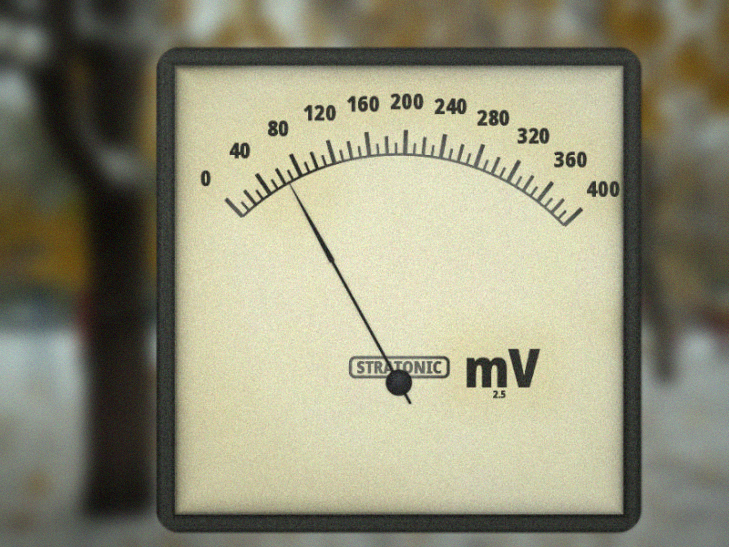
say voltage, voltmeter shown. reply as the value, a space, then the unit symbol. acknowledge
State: 65 mV
